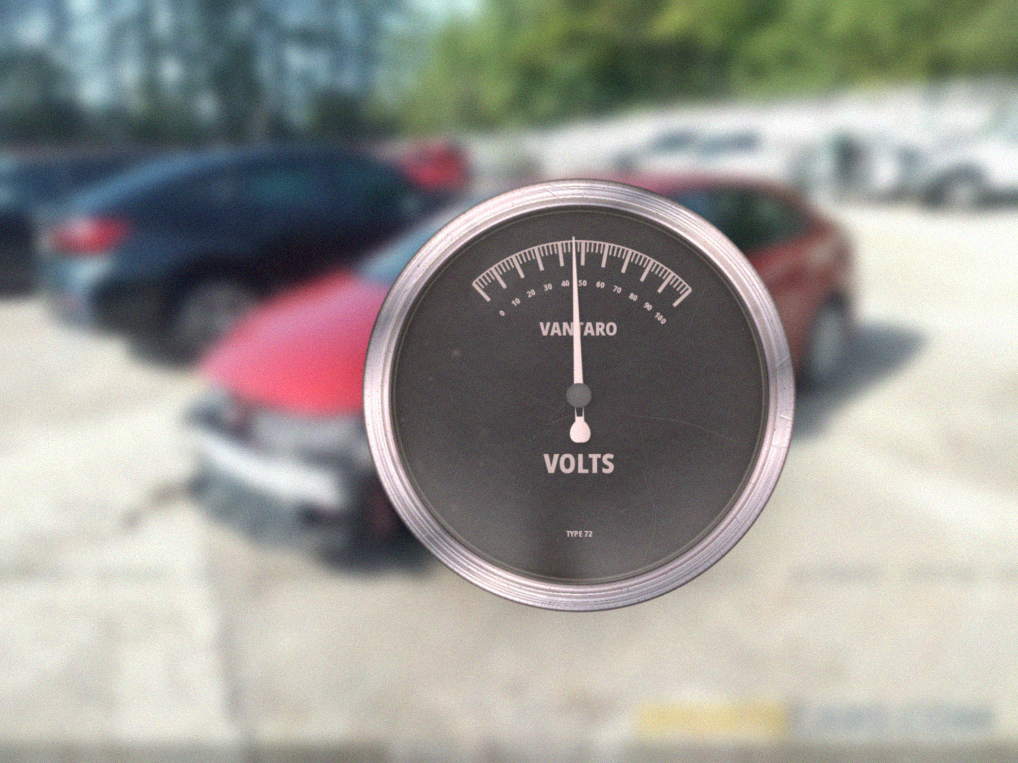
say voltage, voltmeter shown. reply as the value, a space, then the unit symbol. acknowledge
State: 46 V
